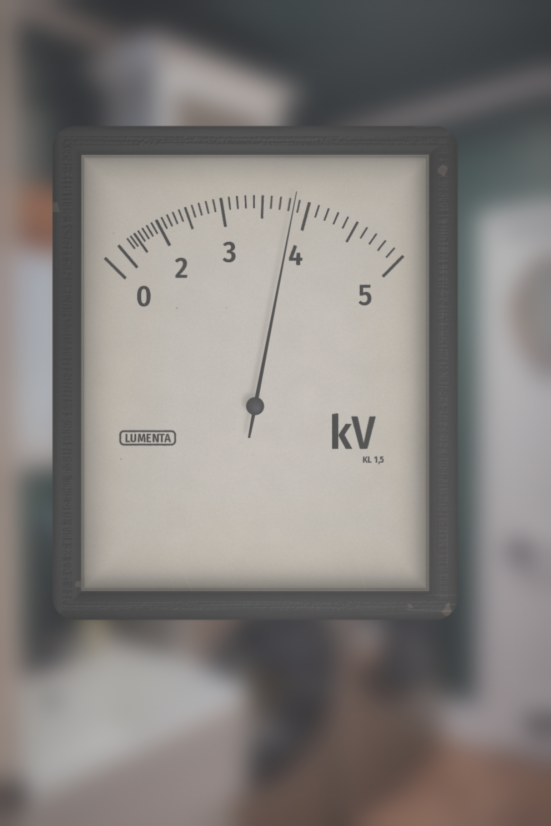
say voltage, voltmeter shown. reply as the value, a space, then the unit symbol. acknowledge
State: 3.85 kV
